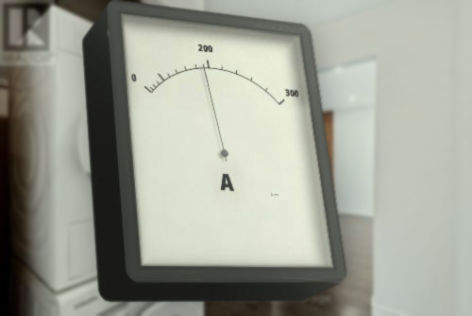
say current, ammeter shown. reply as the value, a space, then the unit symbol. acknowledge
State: 190 A
